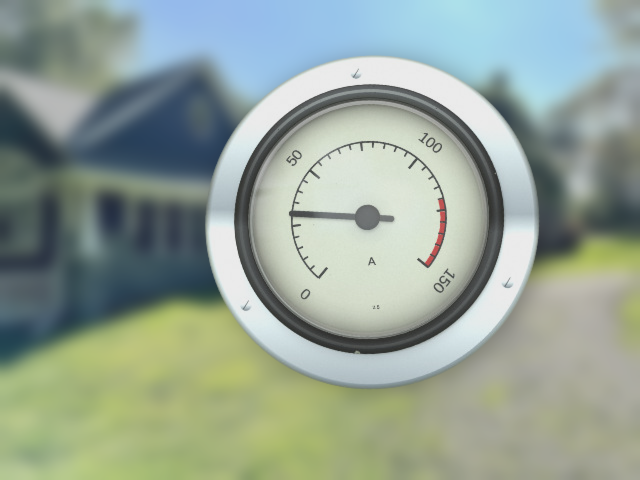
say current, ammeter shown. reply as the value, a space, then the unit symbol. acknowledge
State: 30 A
